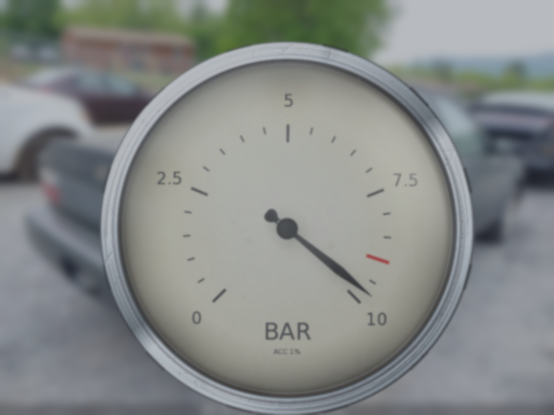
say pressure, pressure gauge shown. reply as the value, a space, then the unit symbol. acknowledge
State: 9.75 bar
